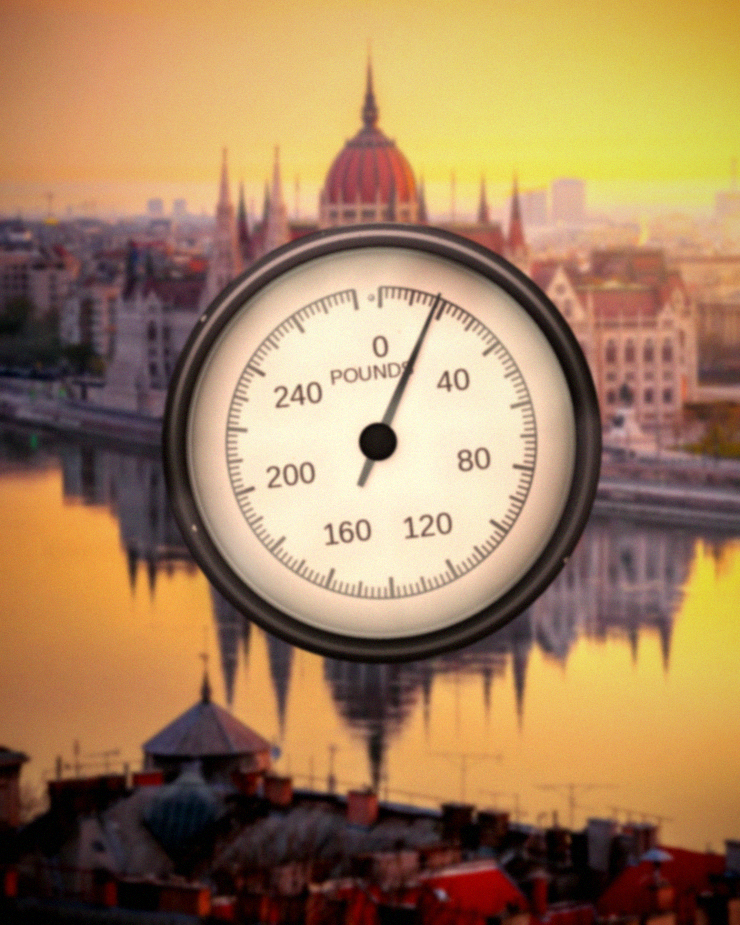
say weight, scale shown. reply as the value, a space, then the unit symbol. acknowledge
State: 18 lb
